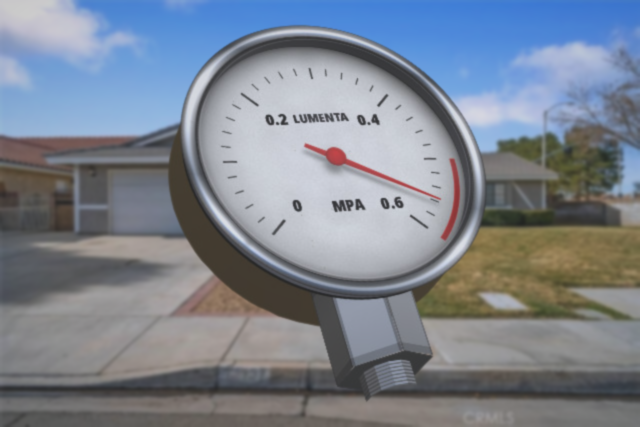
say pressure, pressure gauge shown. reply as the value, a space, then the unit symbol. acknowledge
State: 0.56 MPa
